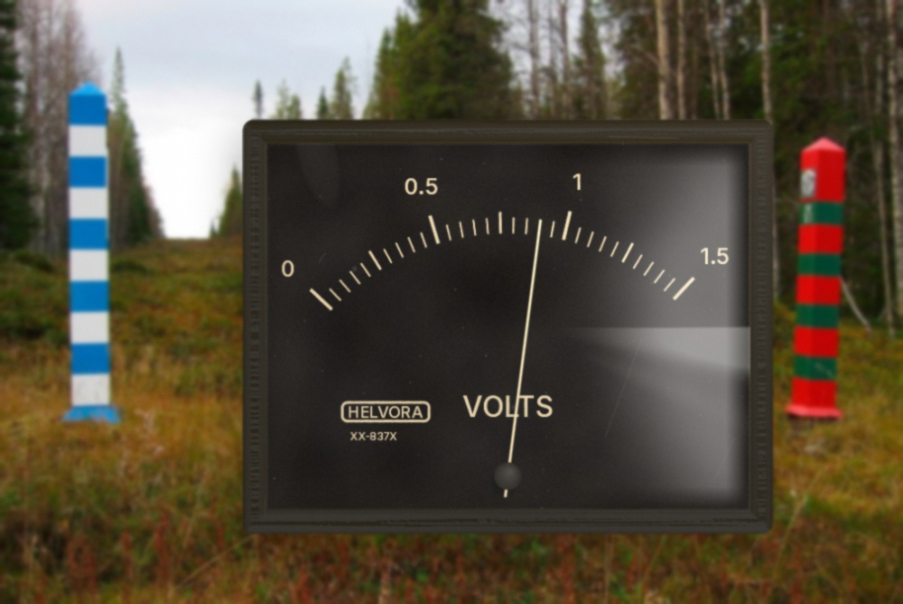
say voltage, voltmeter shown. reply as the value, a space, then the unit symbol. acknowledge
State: 0.9 V
